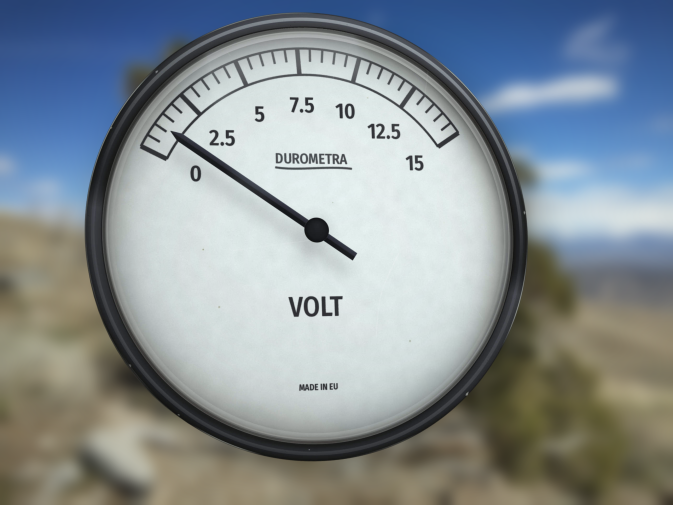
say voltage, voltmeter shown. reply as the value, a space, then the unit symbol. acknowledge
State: 1 V
